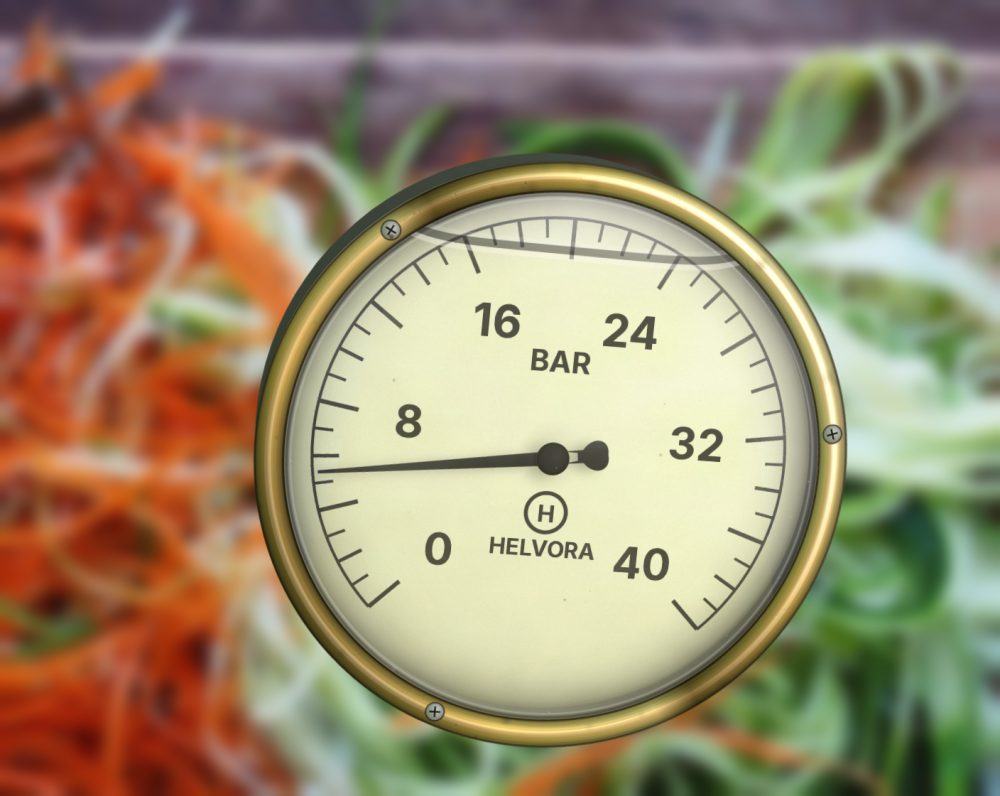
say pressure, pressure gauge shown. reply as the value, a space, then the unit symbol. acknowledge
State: 5.5 bar
